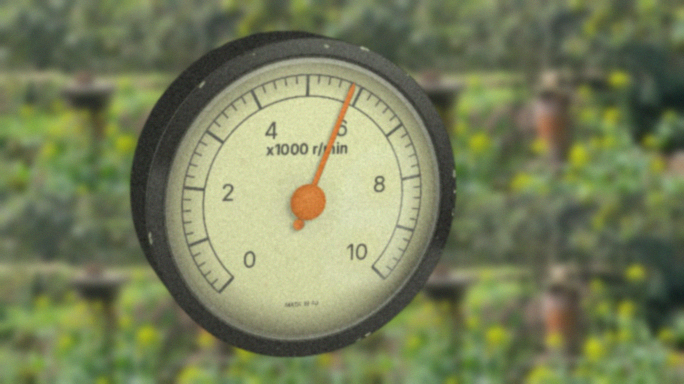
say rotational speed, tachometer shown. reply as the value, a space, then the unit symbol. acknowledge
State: 5800 rpm
